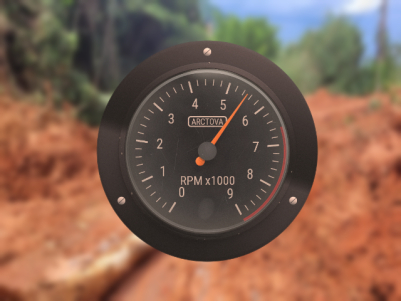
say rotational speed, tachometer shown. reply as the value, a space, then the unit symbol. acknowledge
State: 5500 rpm
